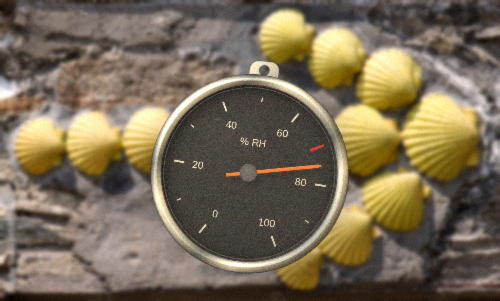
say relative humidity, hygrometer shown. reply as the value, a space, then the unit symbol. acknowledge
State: 75 %
